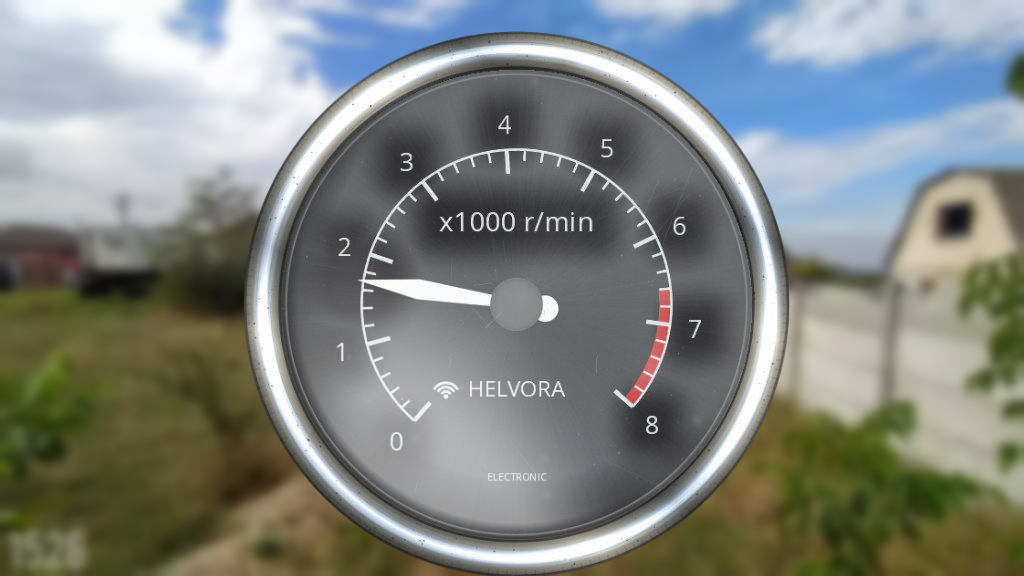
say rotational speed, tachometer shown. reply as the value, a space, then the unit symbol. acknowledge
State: 1700 rpm
